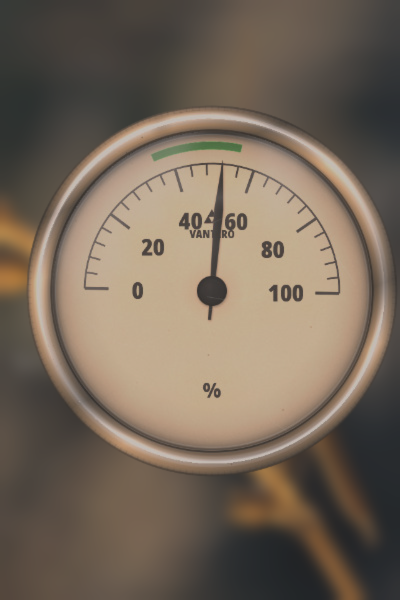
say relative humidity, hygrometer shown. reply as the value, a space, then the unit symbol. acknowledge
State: 52 %
